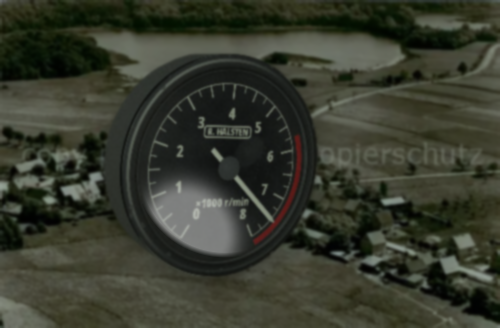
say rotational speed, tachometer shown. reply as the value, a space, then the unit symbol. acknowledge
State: 7500 rpm
